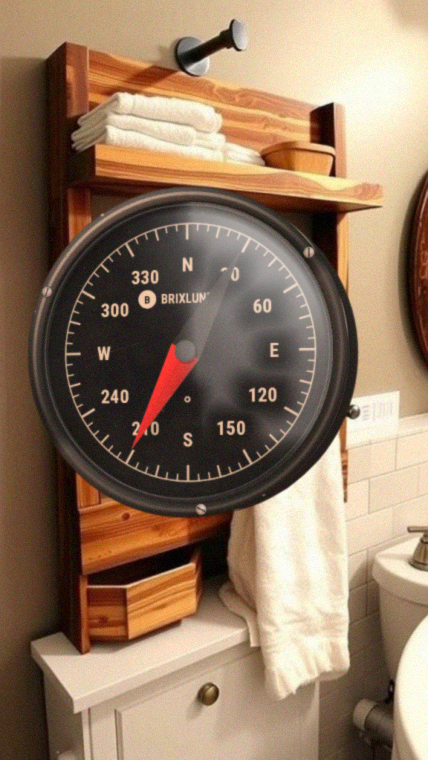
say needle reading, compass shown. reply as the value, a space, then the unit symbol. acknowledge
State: 210 °
